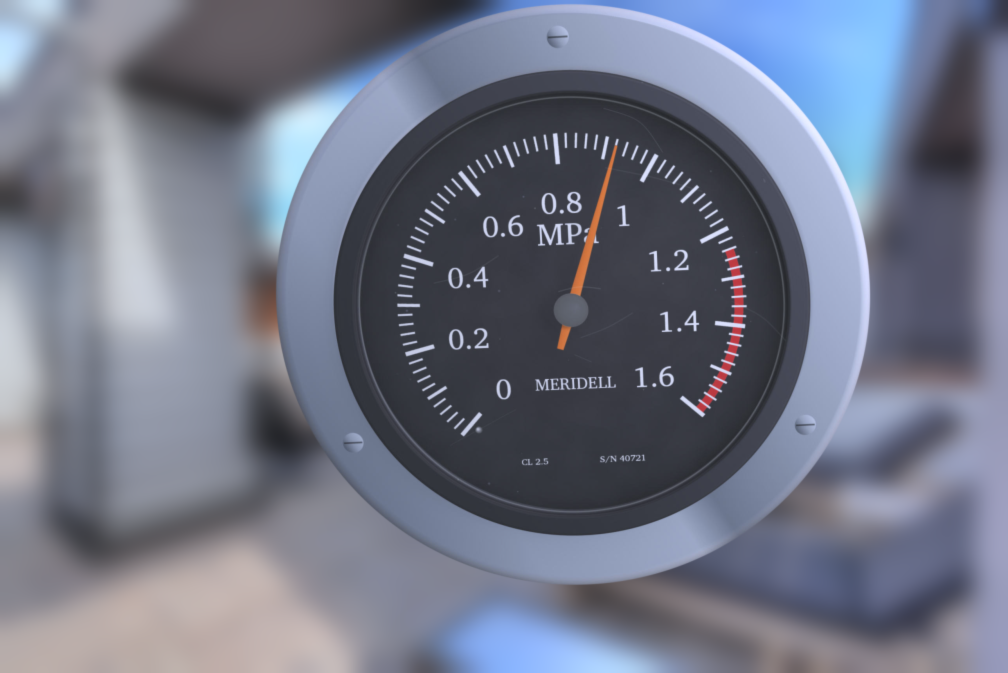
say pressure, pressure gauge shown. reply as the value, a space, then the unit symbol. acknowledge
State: 0.92 MPa
